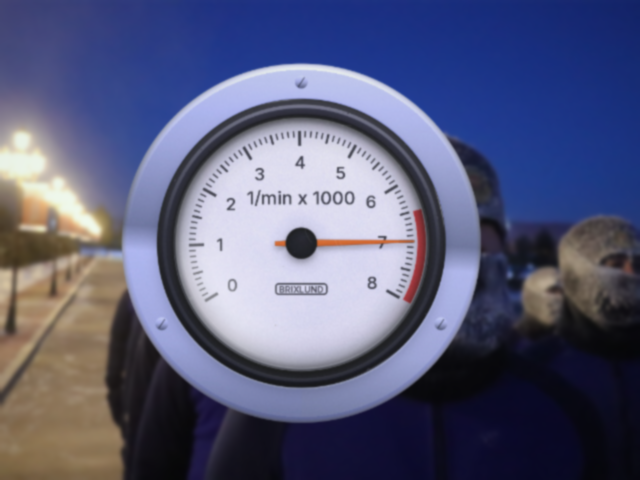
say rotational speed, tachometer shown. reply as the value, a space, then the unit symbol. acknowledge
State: 7000 rpm
